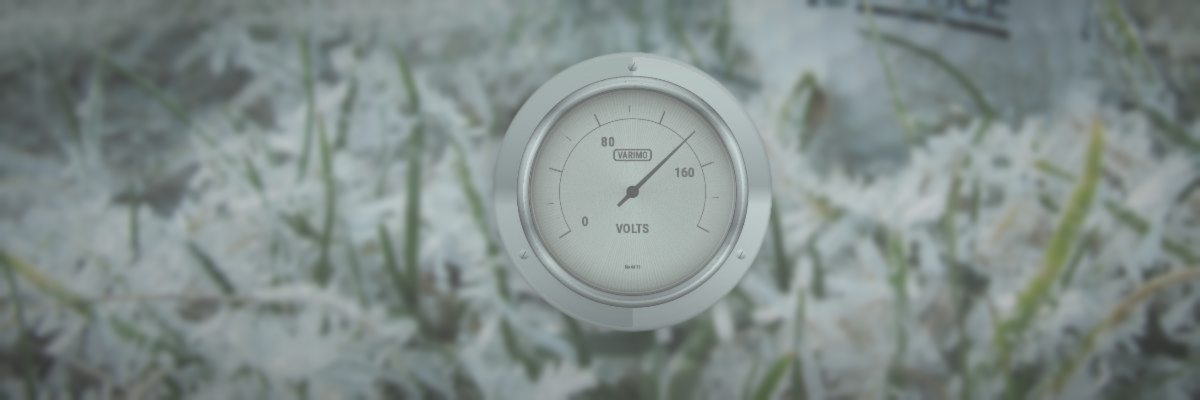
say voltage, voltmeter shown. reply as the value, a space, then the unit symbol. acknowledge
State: 140 V
